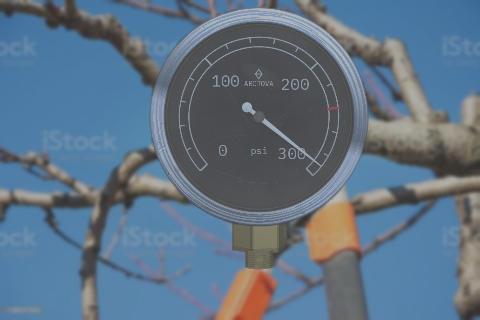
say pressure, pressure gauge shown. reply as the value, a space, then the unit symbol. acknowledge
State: 290 psi
